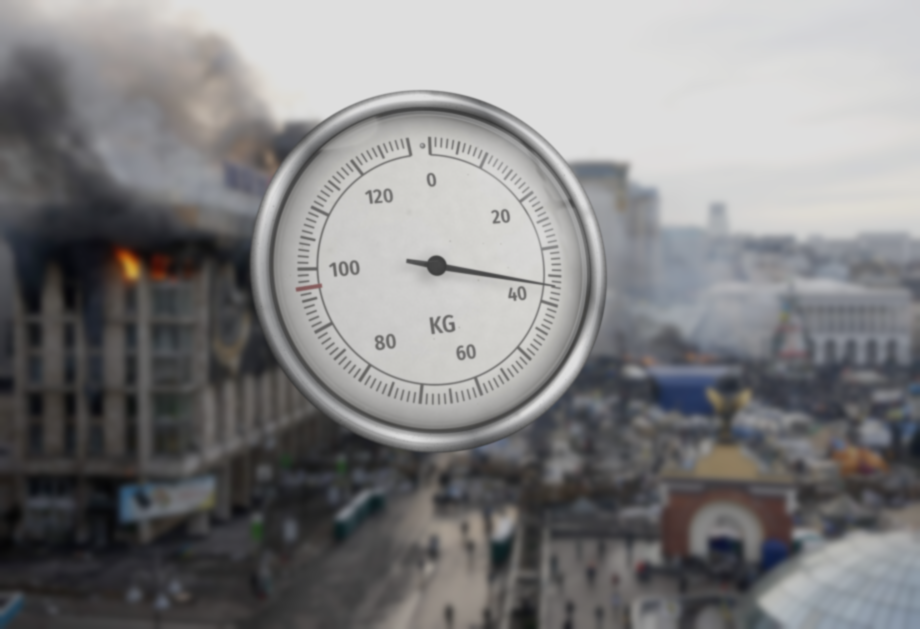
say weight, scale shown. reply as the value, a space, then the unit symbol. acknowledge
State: 37 kg
